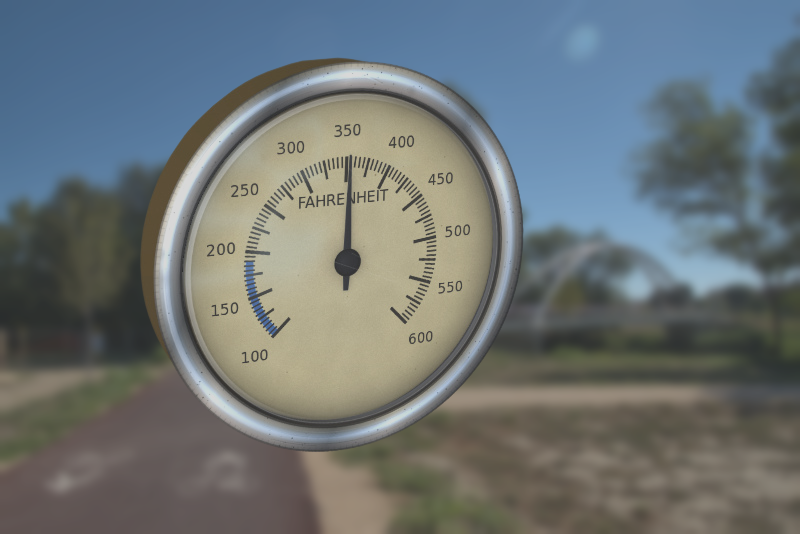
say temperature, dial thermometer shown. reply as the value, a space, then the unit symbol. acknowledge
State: 350 °F
